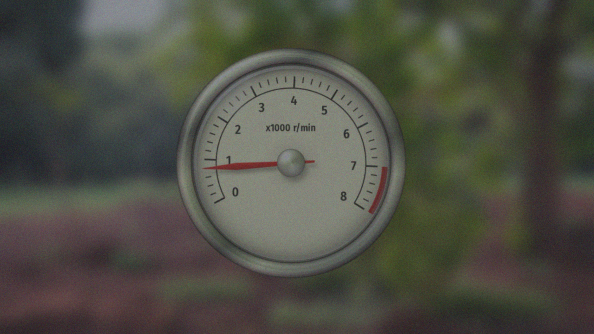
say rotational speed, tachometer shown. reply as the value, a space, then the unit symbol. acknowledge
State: 800 rpm
